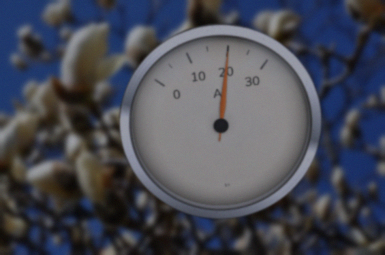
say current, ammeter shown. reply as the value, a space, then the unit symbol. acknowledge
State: 20 A
